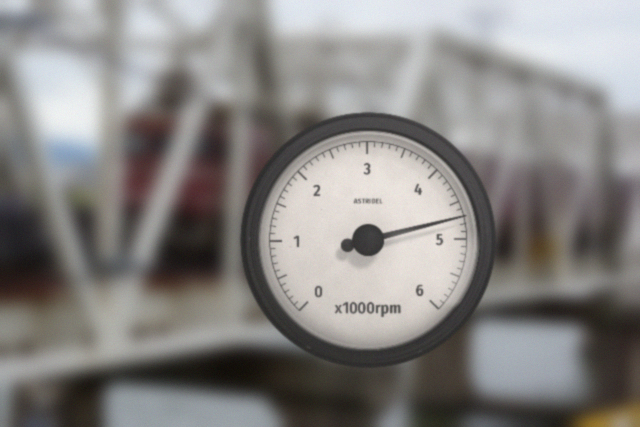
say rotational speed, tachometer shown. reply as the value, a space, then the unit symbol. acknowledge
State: 4700 rpm
